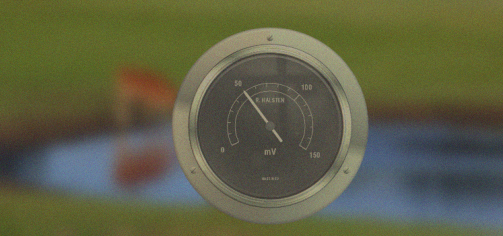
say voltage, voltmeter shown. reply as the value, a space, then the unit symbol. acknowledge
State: 50 mV
